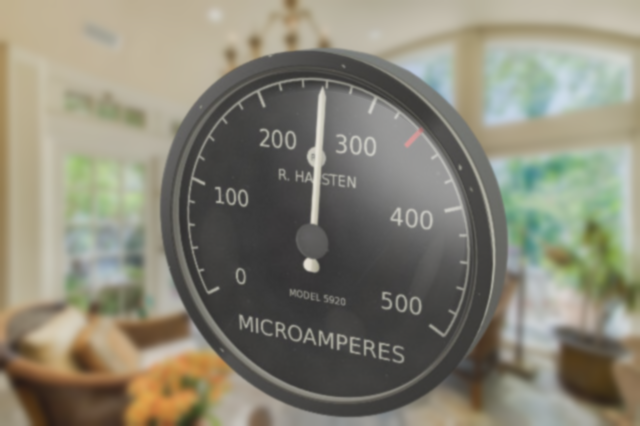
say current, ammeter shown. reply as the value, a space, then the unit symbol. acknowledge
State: 260 µA
